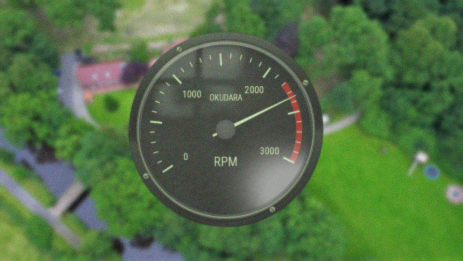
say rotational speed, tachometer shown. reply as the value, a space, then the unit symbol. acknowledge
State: 2350 rpm
